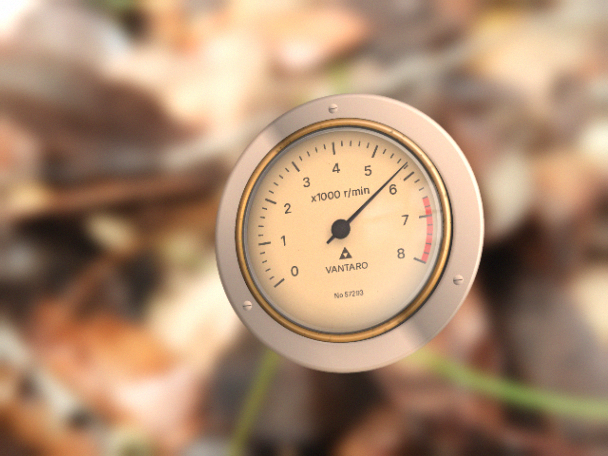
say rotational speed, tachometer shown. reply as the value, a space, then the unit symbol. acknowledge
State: 5800 rpm
